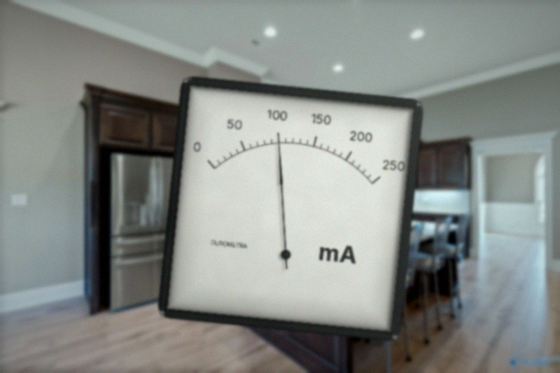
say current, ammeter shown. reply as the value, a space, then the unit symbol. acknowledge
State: 100 mA
